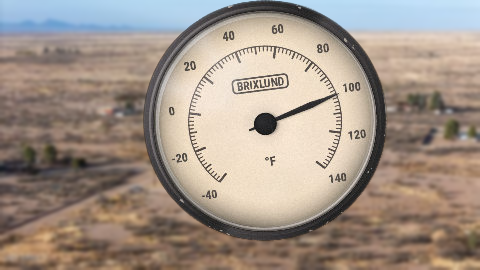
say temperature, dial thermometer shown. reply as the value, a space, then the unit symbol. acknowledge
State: 100 °F
